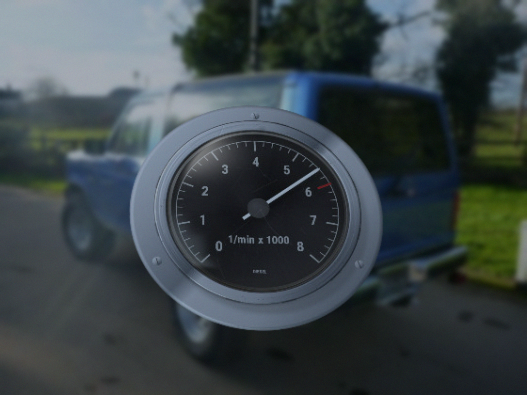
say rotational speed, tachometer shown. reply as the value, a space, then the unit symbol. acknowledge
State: 5600 rpm
